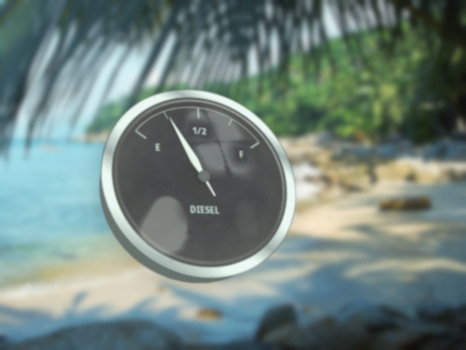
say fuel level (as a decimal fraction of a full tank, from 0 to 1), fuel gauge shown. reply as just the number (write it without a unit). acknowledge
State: 0.25
